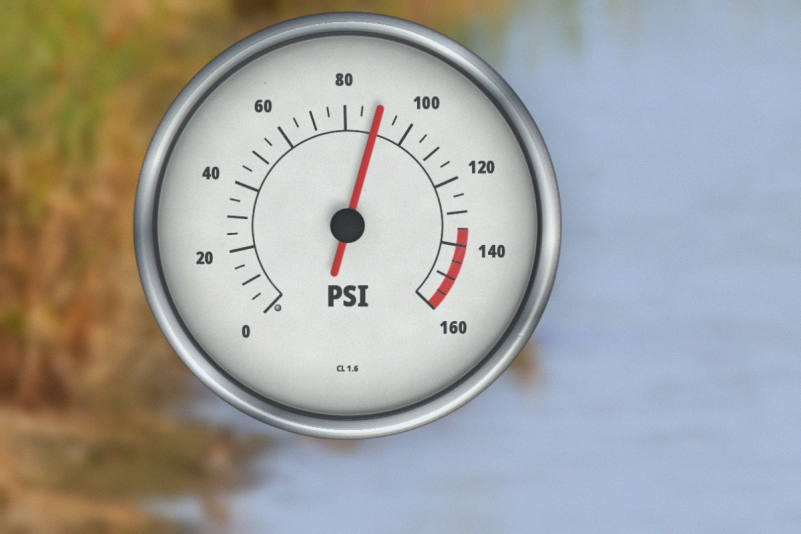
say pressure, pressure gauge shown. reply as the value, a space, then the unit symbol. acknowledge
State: 90 psi
